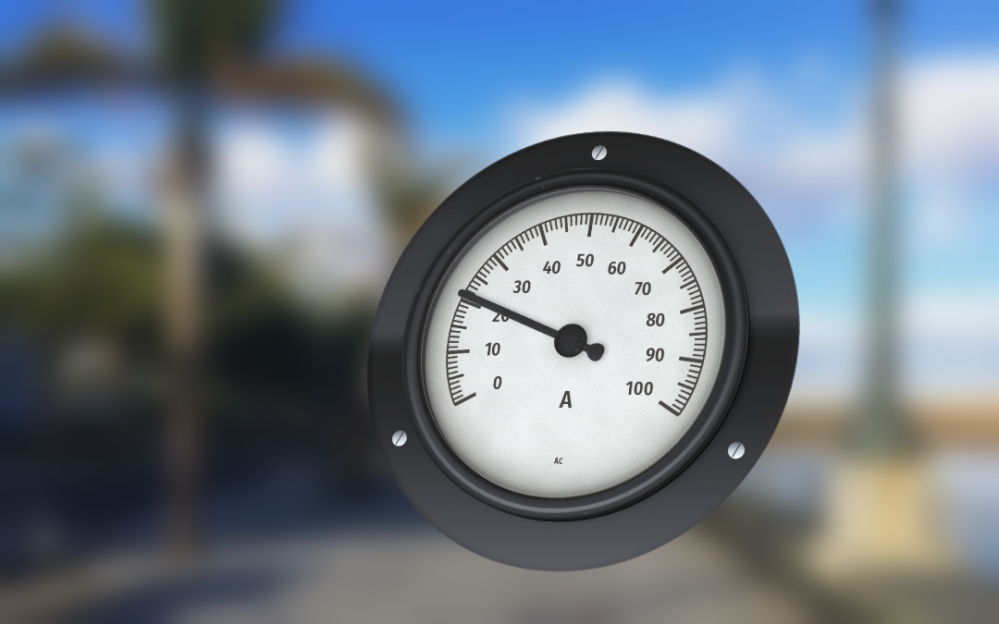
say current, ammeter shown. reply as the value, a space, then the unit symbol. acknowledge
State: 21 A
